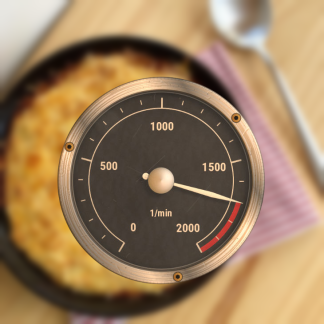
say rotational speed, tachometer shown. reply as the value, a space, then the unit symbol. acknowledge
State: 1700 rpm
